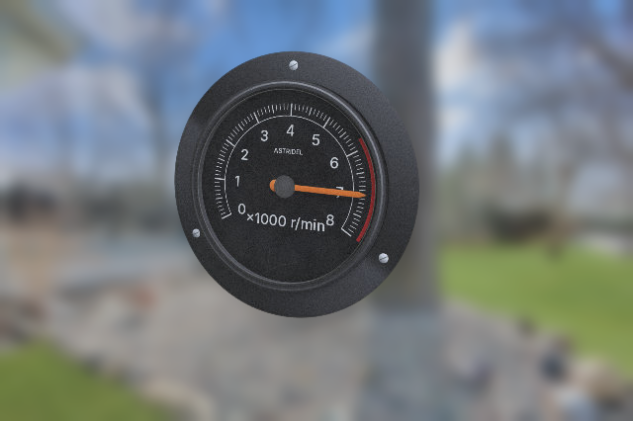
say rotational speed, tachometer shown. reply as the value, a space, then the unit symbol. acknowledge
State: 7000 rpm
